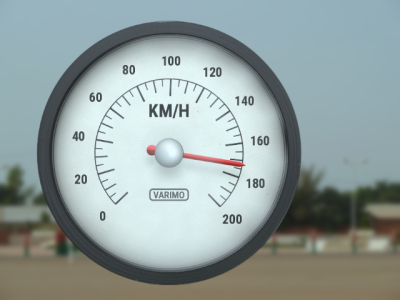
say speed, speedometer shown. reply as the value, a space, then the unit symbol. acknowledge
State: 172.5 km/h
